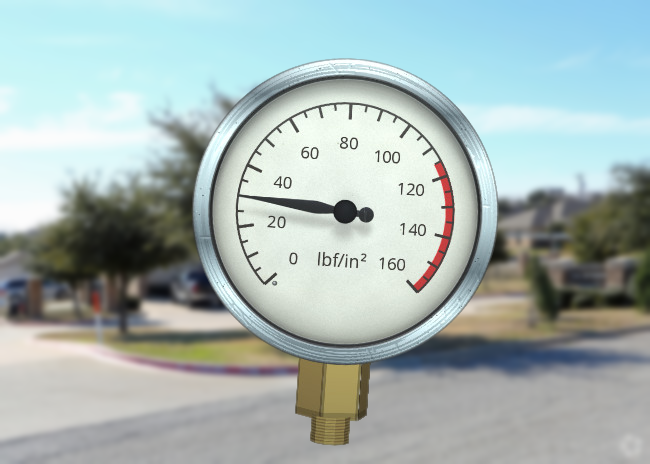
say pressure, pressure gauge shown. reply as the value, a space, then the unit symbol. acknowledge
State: 30 psi
